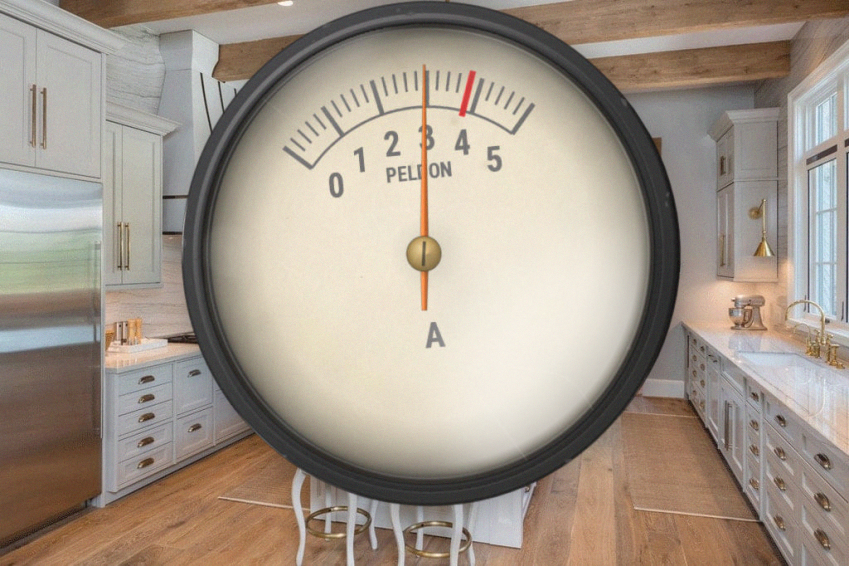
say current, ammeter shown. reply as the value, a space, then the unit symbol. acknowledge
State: 3 A
